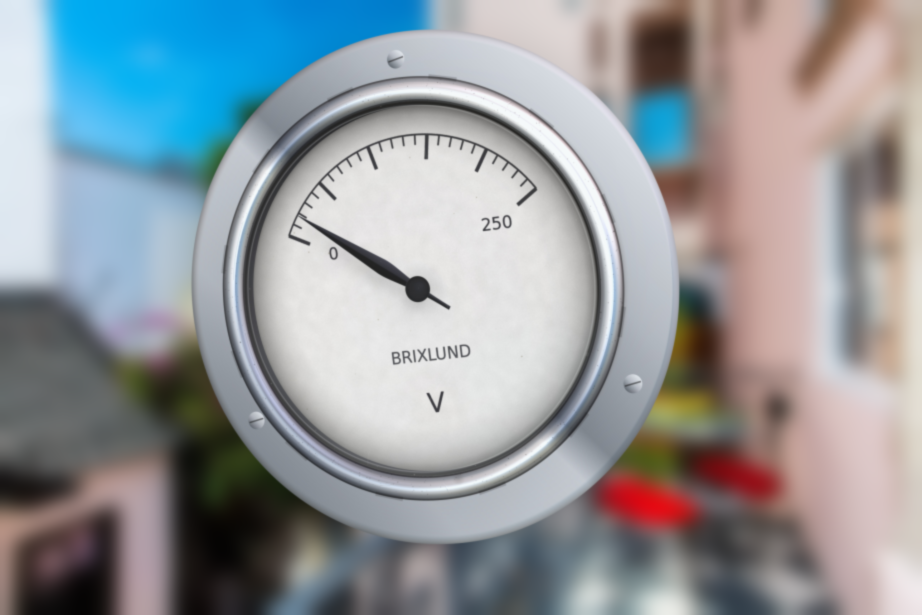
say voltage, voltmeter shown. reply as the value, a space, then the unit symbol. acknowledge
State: 20 V
